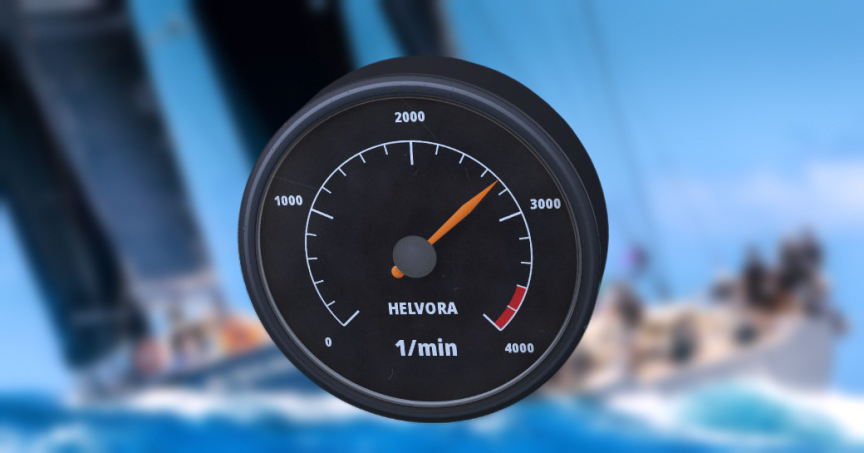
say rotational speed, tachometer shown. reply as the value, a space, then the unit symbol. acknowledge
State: 2700 rpm
